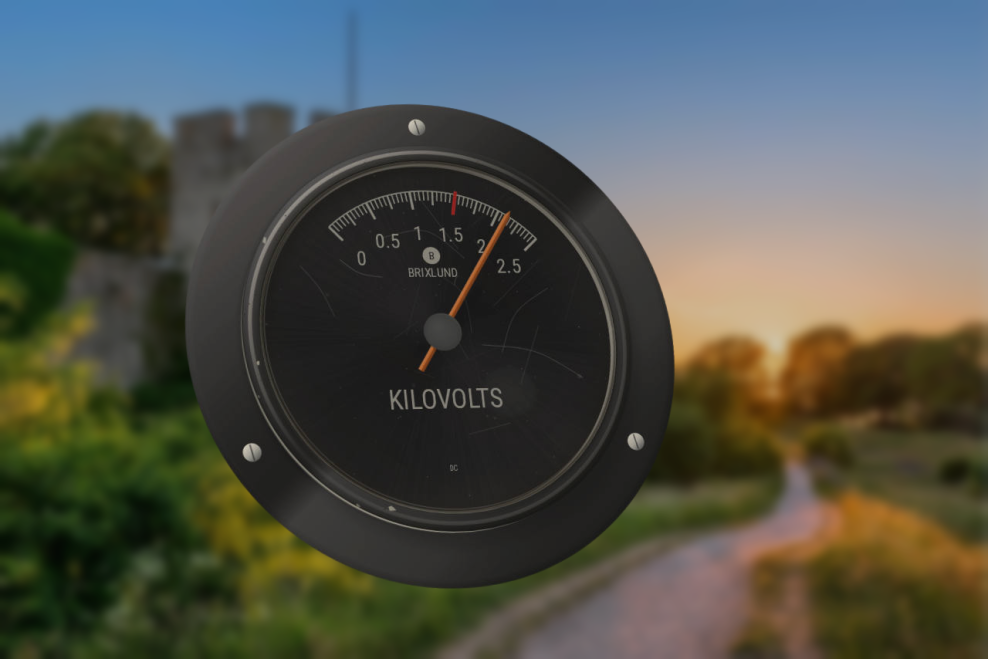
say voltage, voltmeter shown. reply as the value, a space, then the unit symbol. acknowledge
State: 2.1 kV
